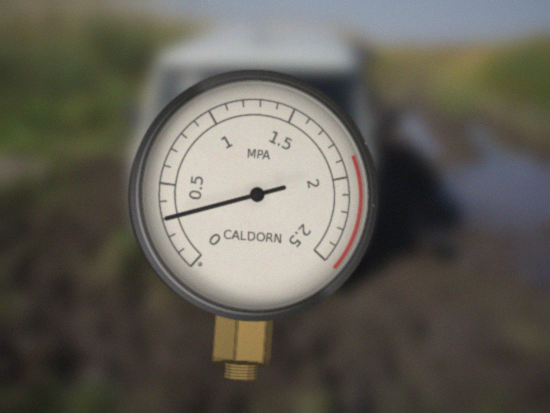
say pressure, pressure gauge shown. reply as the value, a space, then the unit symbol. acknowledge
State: 0.3 MPa
